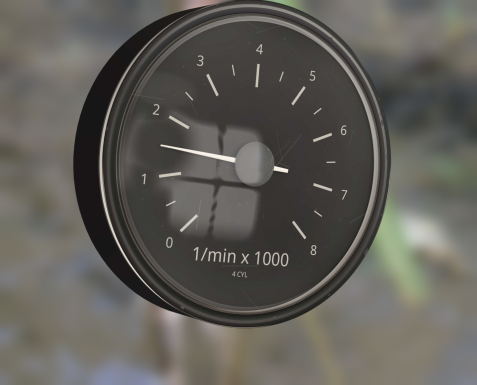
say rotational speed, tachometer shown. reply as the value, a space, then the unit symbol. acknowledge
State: 1500 rpm
